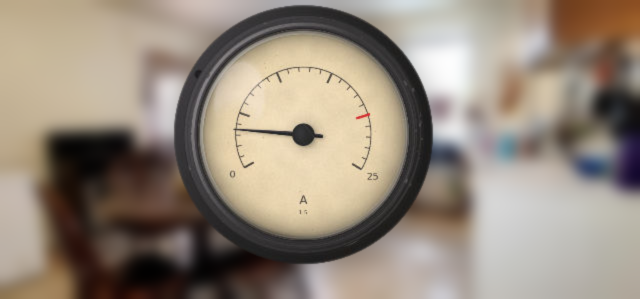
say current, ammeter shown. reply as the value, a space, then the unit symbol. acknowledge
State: 3.5 A
